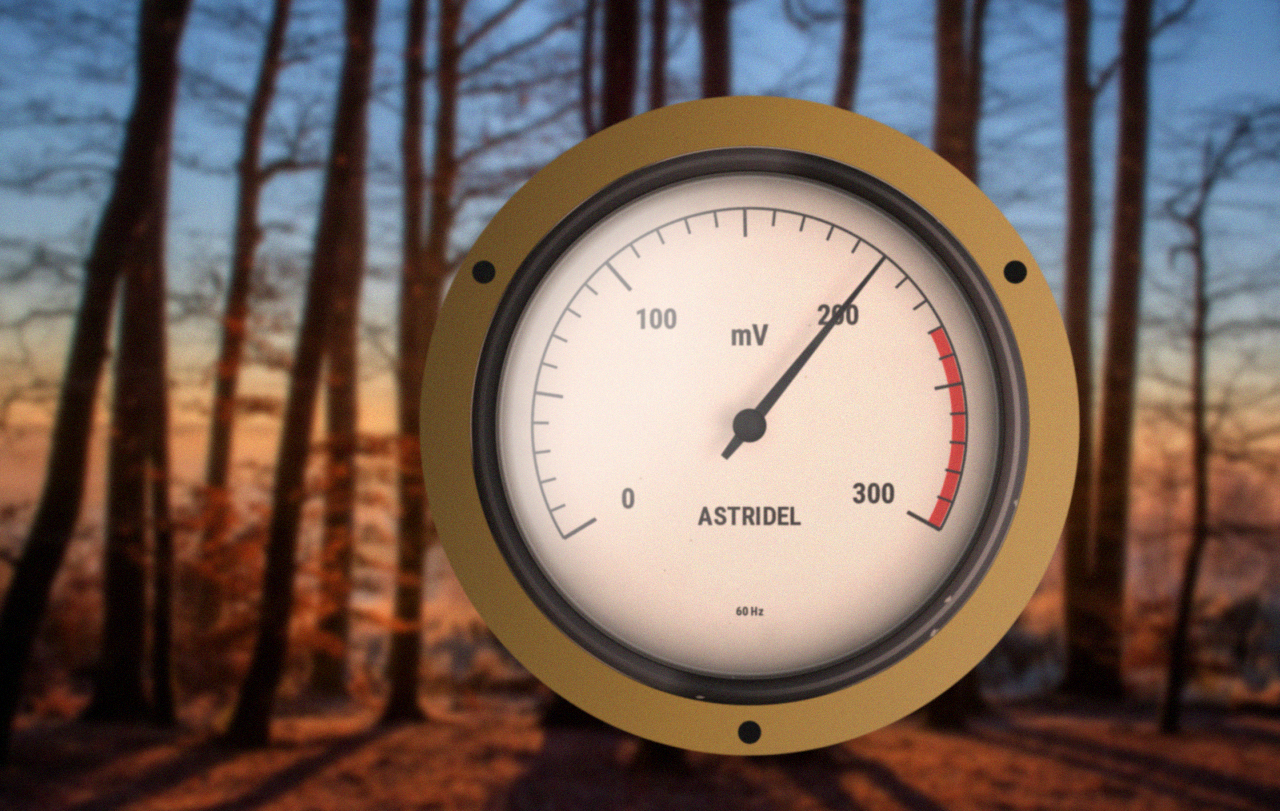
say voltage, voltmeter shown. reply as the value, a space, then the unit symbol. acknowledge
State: 200 mV
